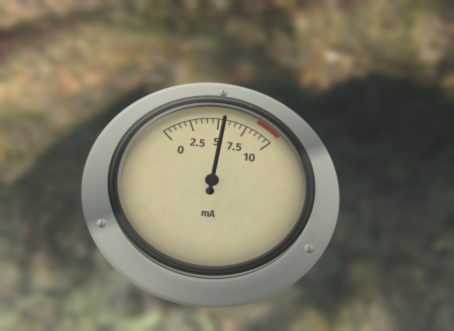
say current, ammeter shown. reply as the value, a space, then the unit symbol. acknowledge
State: 5.5 mA
